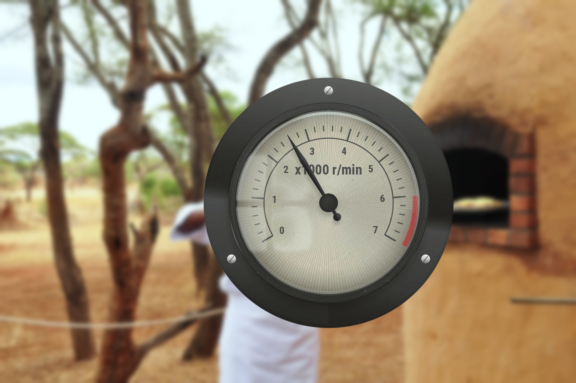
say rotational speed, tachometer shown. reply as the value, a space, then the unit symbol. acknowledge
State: 2600 rpm
